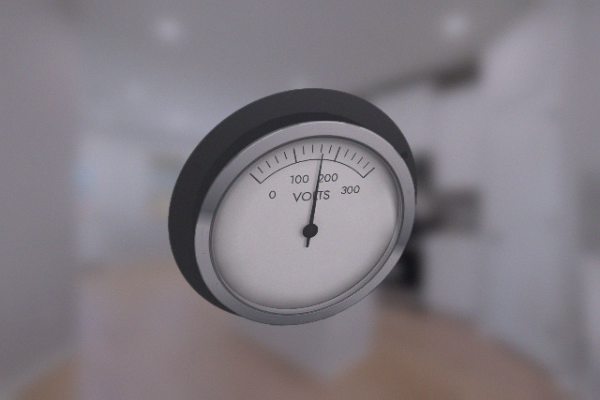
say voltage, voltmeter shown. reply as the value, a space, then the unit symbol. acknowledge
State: 160 V
